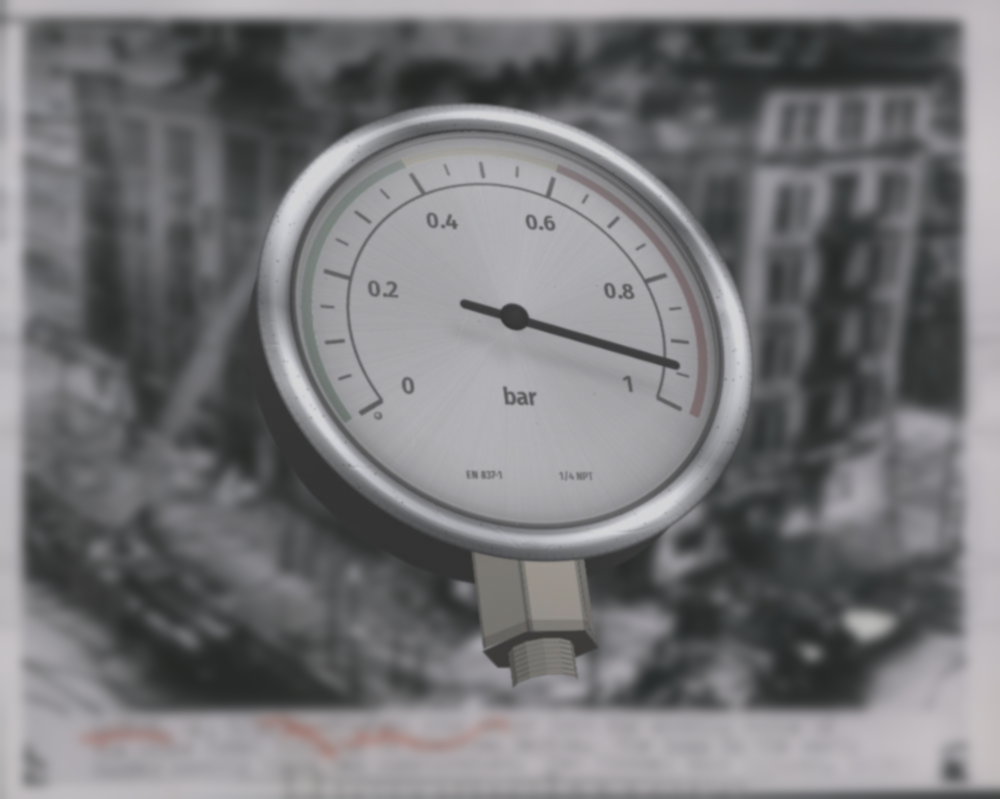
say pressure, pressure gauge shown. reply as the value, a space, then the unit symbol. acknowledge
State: 0.95 bar
